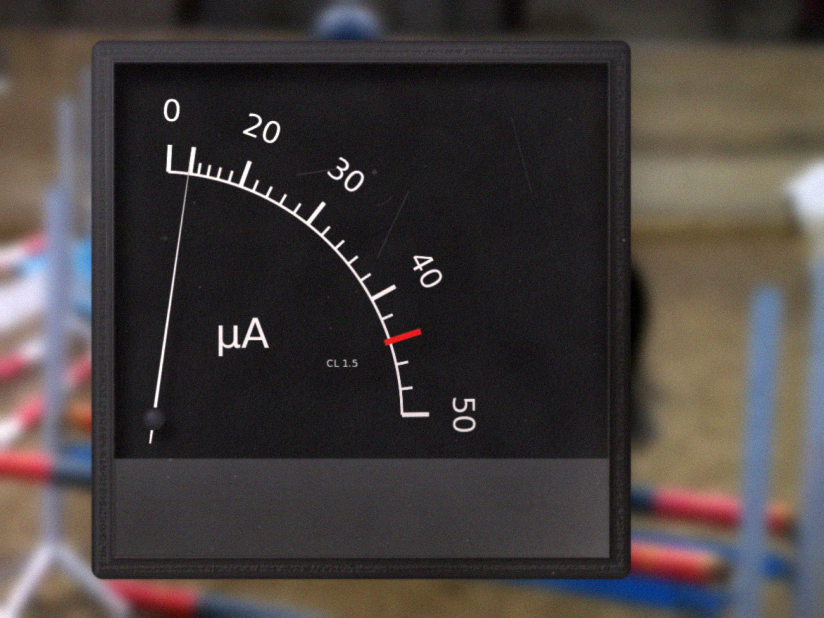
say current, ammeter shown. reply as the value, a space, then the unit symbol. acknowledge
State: 10 µA
